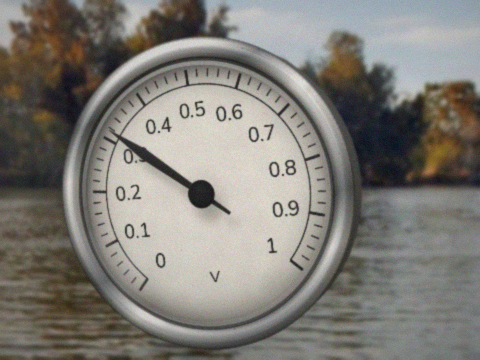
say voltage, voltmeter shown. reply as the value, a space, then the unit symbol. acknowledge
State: 0.32 V
